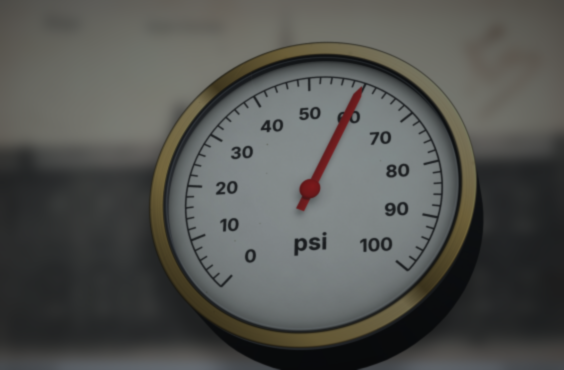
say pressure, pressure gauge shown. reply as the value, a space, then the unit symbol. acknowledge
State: 60 psi
